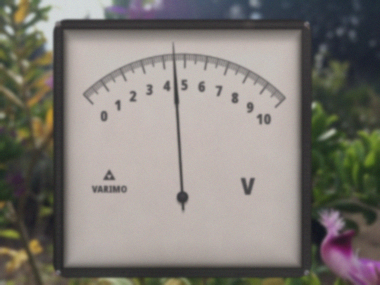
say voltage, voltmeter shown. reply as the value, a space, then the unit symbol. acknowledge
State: 4.5 V
